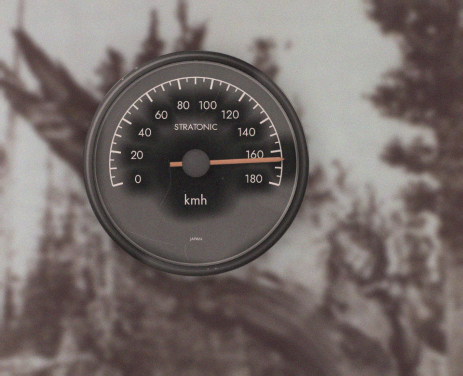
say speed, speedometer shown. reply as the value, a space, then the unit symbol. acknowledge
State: 165 km/h
